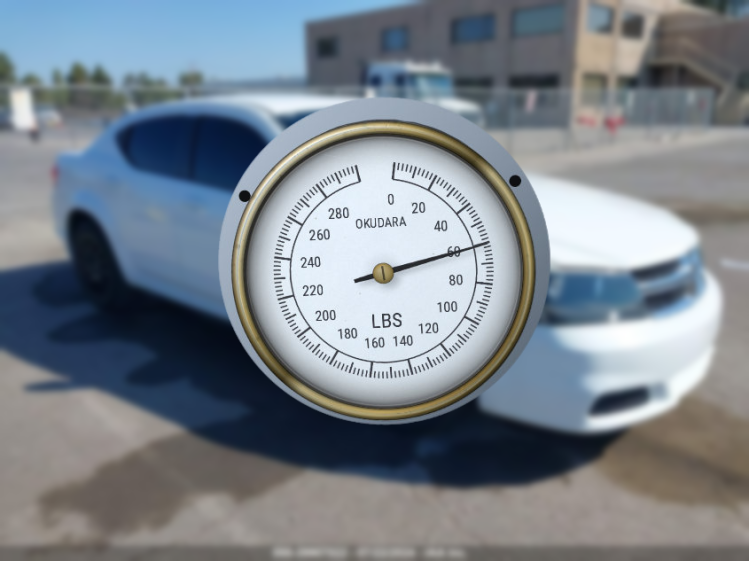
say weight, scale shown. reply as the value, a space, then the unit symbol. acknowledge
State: 60 lb
